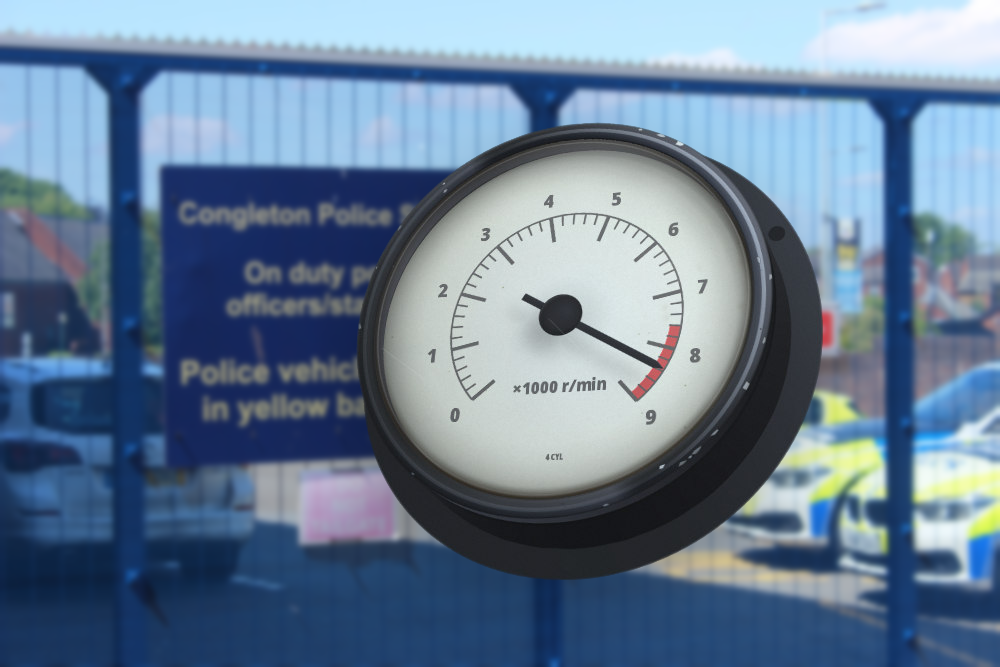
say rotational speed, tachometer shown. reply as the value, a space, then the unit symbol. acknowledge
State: 8400 rpm
